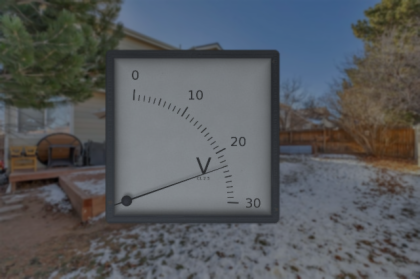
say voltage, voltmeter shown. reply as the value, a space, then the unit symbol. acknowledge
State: 23 V
